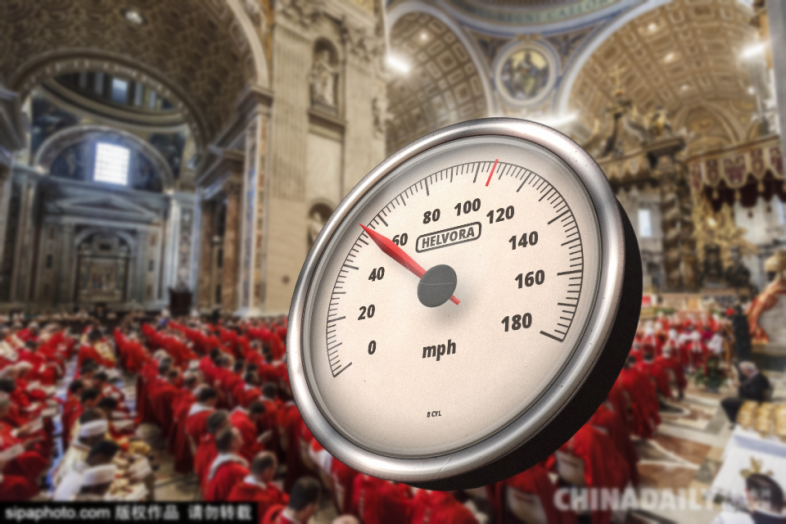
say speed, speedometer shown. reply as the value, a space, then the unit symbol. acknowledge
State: 54 mph
